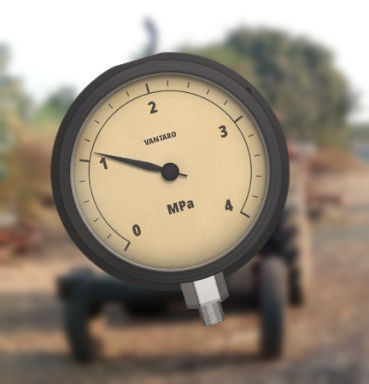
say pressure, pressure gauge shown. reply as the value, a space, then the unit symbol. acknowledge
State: 1.1 MPa
